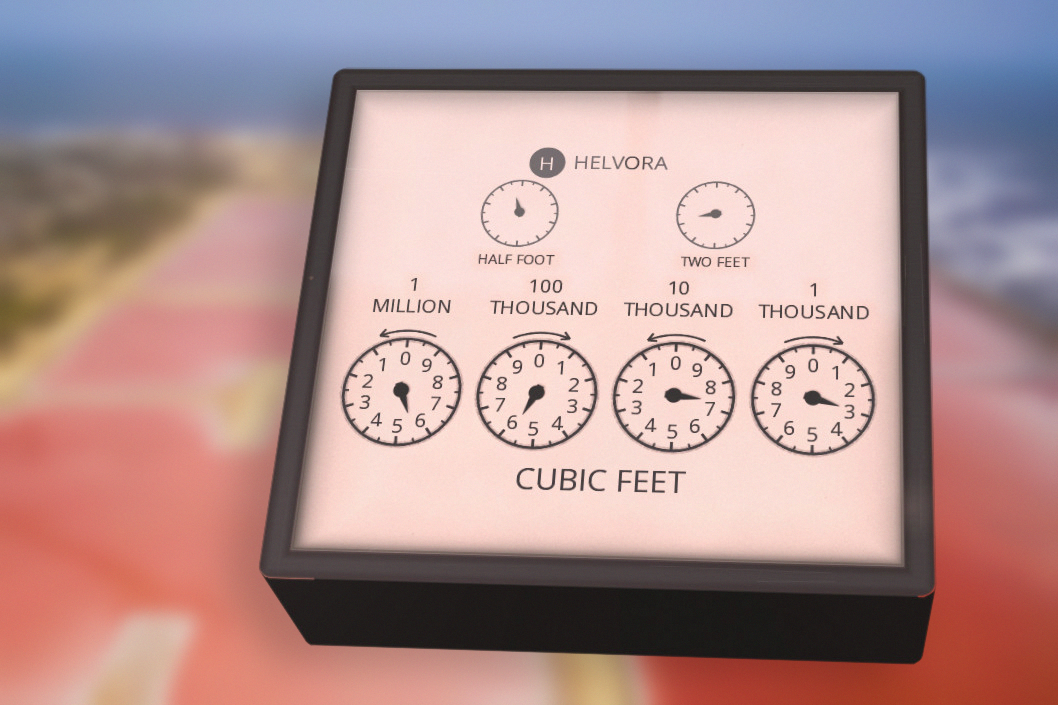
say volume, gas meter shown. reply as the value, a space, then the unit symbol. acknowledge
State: 557300 ft³
